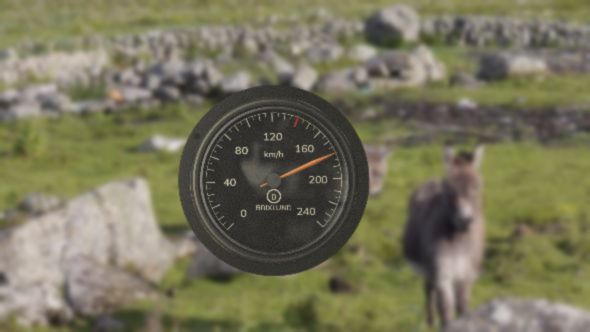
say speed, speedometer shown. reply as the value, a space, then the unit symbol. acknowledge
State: 180 km/h
